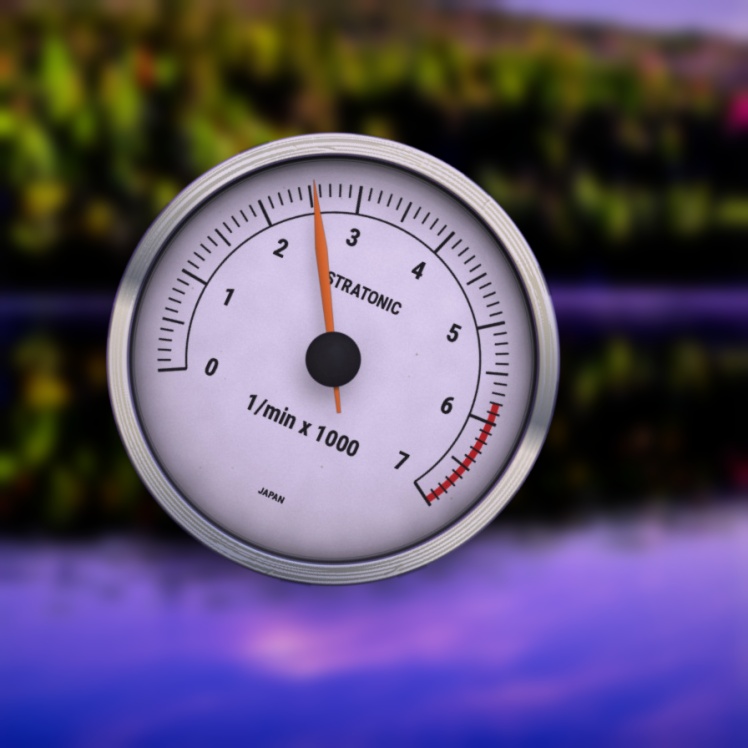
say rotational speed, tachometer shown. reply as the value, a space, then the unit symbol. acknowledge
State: 2550 rpm
